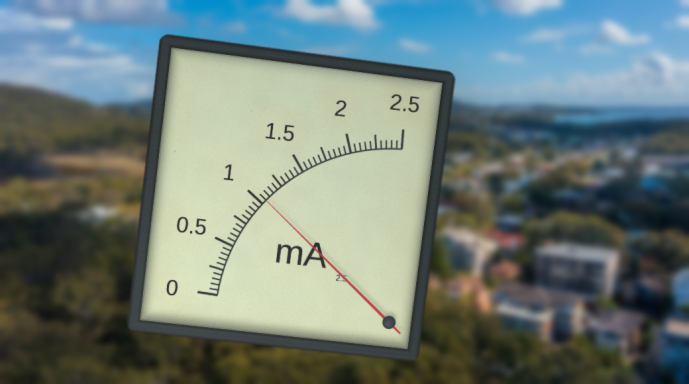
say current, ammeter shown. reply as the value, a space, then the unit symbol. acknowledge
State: 1.05 mA
